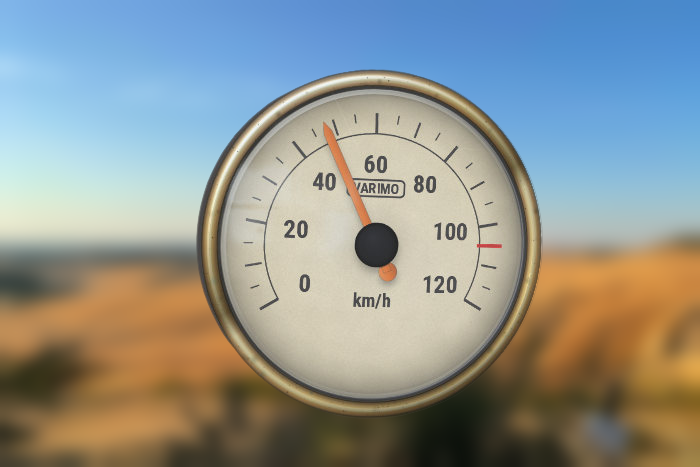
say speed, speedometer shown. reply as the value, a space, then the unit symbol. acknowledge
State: 47.5 km/h
